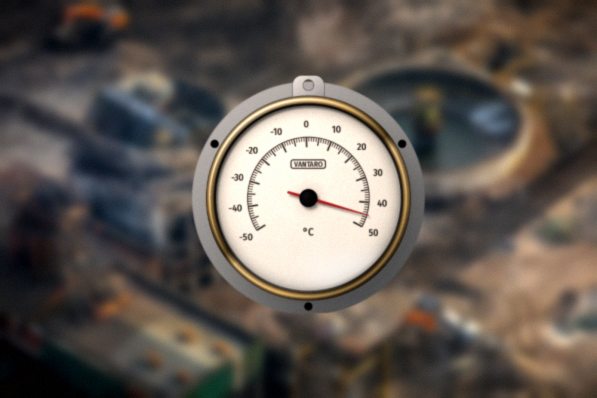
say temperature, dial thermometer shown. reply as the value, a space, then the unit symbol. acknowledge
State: 45 °C
